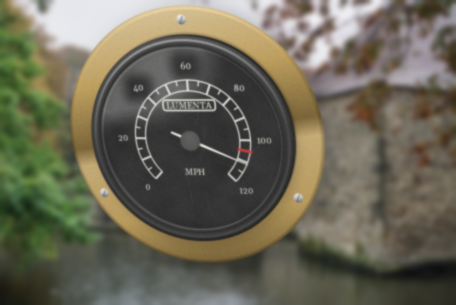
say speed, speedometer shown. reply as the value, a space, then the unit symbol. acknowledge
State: 110 mph
